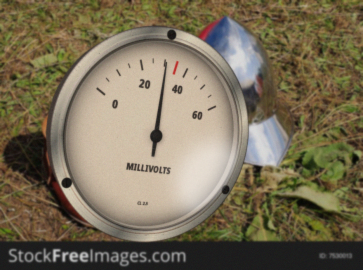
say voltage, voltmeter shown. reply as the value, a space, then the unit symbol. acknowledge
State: 30 mV
